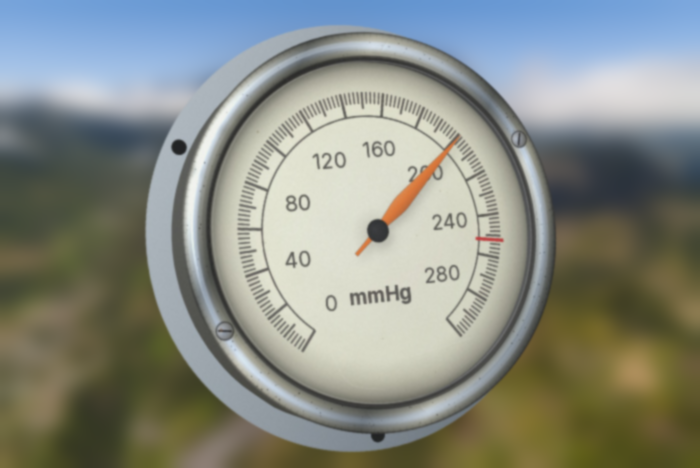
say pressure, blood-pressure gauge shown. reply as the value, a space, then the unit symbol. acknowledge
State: 200 mmHg
